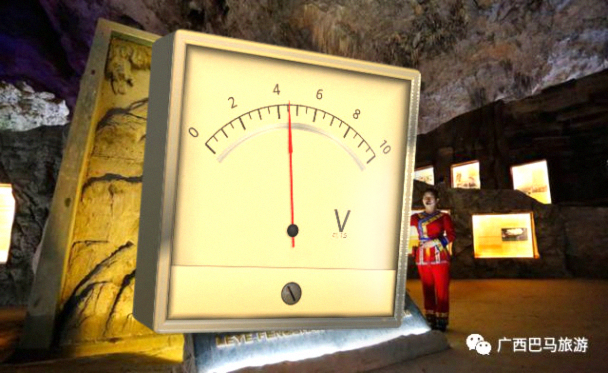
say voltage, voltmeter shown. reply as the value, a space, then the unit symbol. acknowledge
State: 4.5 V
